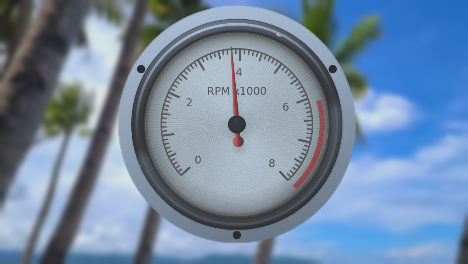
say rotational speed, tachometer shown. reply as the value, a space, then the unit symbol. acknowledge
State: 3800 rpm
